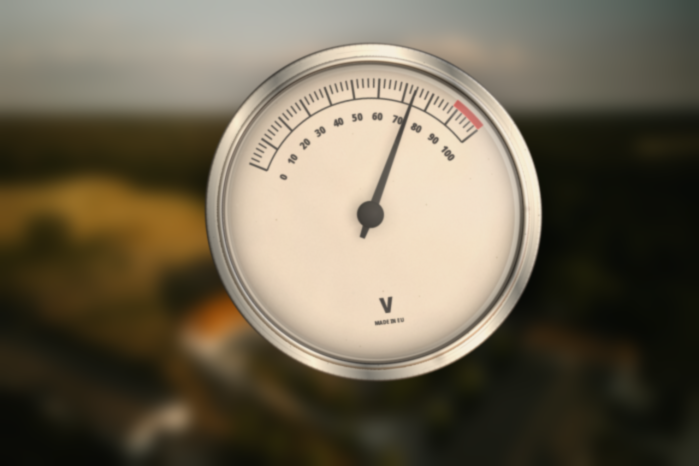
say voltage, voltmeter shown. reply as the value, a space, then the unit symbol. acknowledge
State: 74 V
